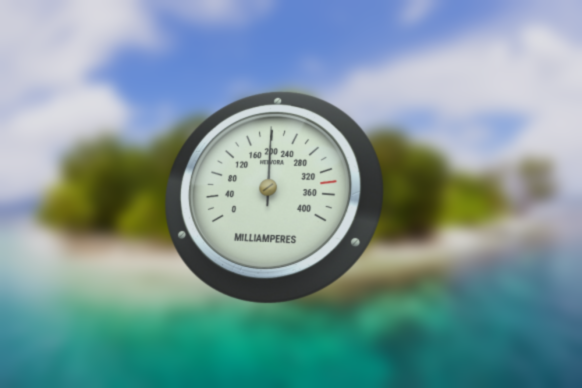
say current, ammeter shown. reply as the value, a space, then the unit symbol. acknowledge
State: 200 mA
